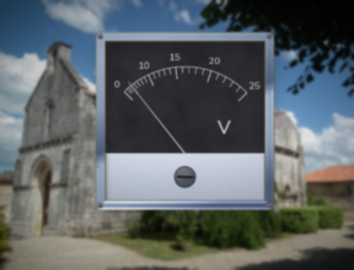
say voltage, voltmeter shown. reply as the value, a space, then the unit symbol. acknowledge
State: 5 V
